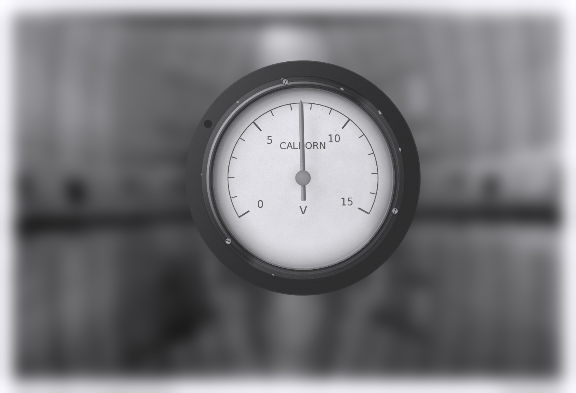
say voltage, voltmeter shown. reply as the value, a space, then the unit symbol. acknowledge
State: 7.5 V
